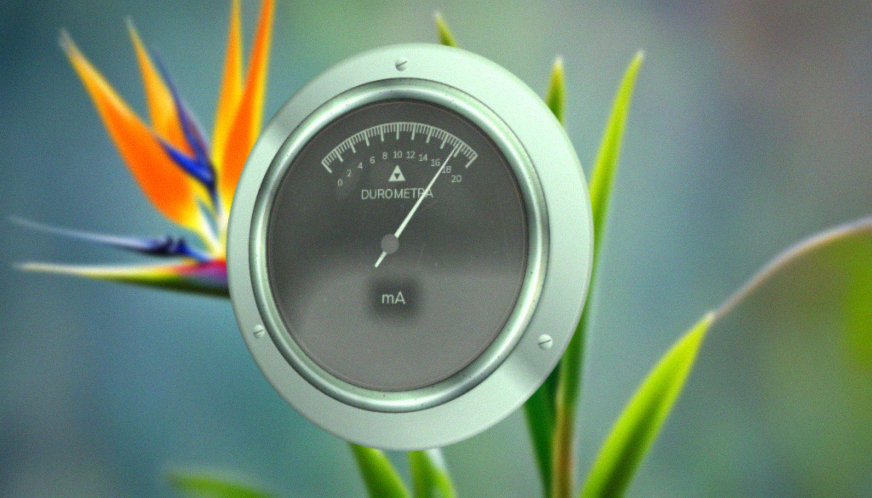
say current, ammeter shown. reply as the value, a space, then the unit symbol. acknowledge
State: 18 mA
